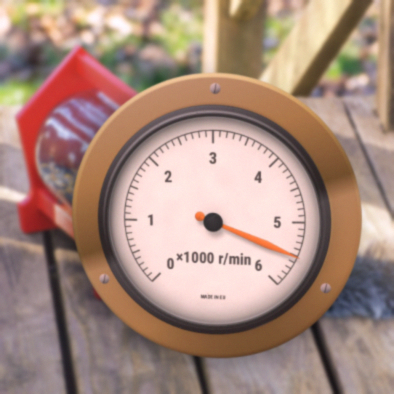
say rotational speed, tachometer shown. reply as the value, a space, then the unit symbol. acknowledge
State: 5500 rpm
